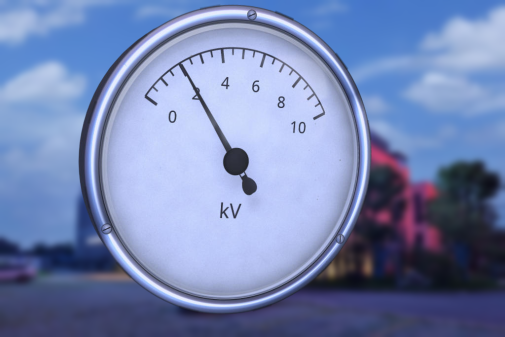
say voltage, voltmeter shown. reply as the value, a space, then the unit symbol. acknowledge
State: 2 kV
